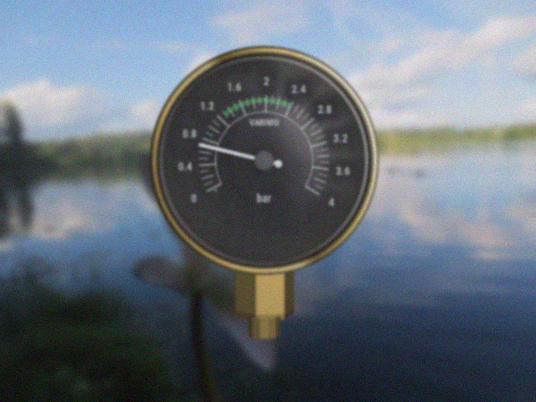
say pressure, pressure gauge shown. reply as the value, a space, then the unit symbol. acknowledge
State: 0.7 bar
